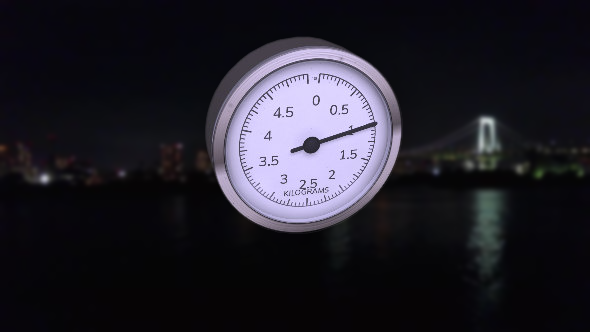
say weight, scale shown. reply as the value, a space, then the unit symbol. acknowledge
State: 1 kg
